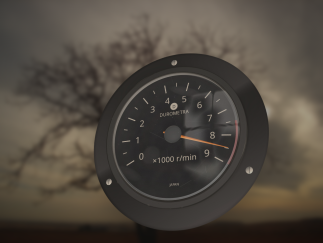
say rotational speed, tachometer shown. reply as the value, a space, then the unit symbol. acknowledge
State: 8500 rpm
